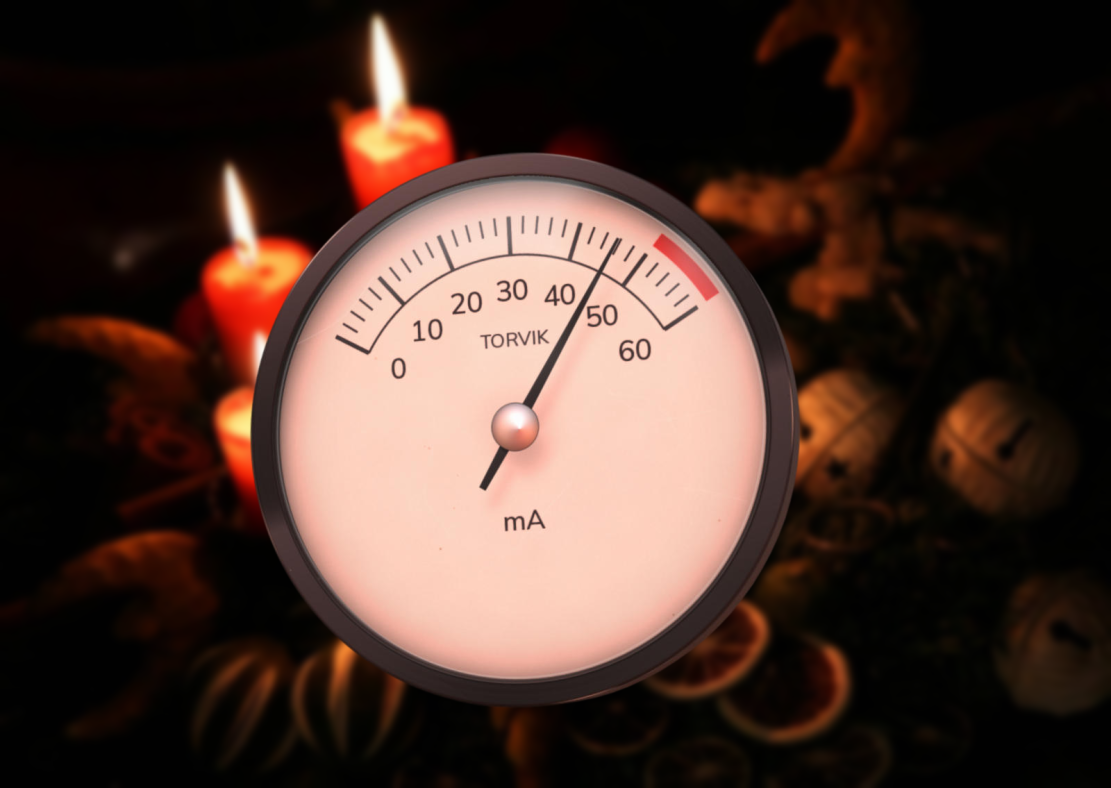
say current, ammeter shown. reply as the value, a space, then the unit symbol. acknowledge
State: 46 mA
